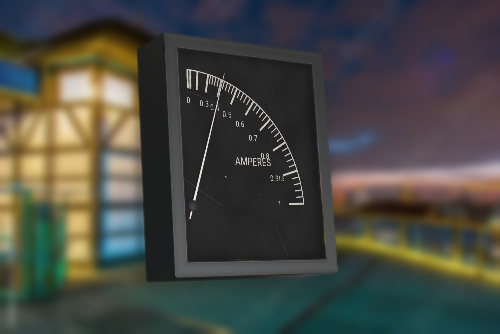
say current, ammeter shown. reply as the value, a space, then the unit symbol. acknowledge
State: 0.4 A
